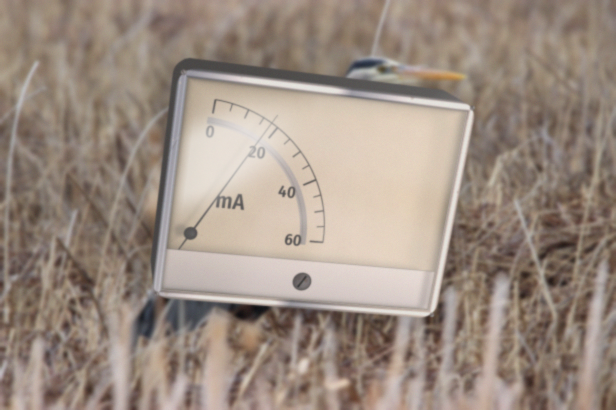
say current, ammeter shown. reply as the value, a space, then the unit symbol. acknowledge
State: 17.5 mA
